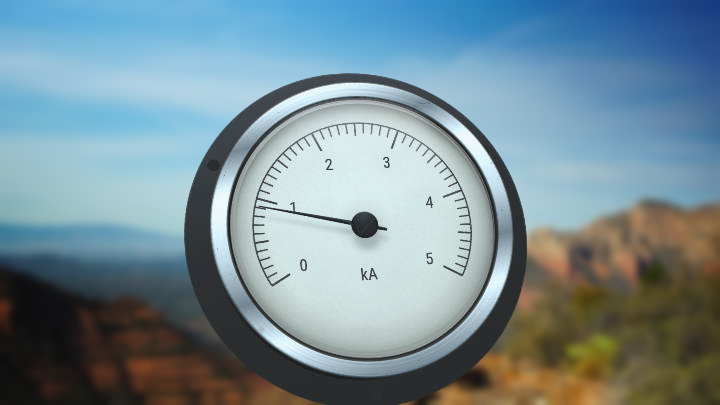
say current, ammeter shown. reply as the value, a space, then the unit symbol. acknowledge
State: 0.9 kA
